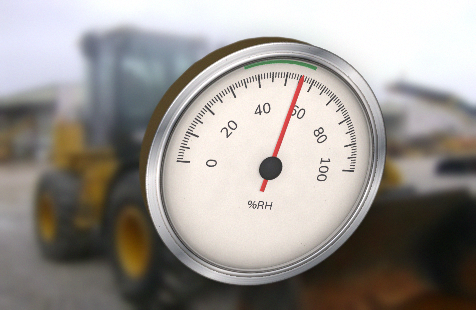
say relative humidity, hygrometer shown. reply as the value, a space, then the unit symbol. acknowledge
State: 55 %
